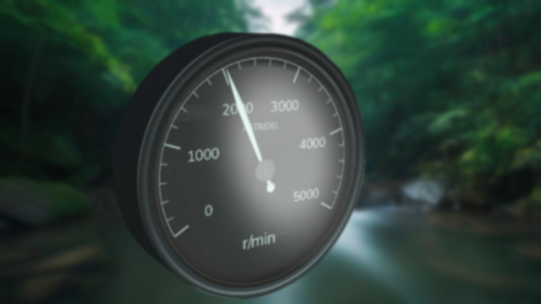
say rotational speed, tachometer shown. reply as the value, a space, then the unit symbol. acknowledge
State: 2000 rpm
